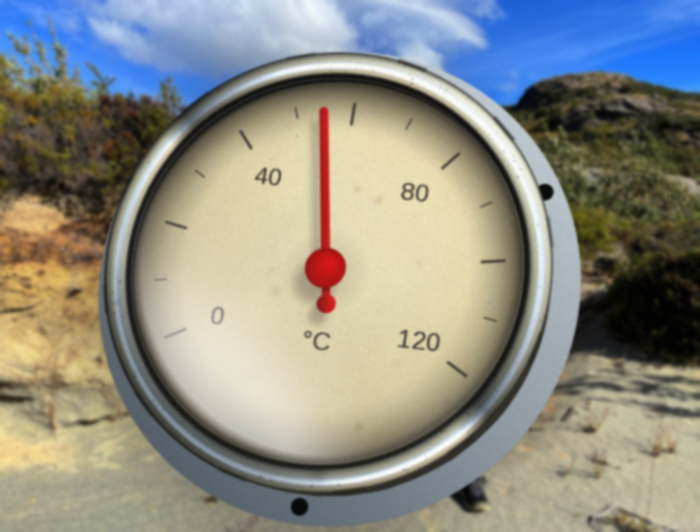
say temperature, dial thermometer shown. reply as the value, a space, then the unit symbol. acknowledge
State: 55 °C
